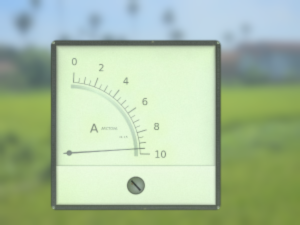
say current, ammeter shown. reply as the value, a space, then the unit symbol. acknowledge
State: 9.5 A
